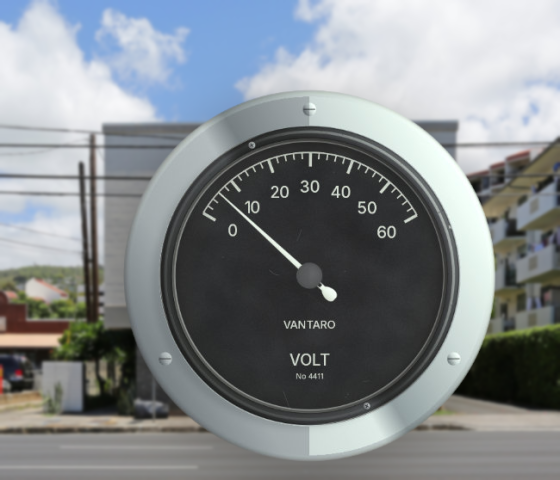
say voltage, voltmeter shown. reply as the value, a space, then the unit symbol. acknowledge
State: 6 V
